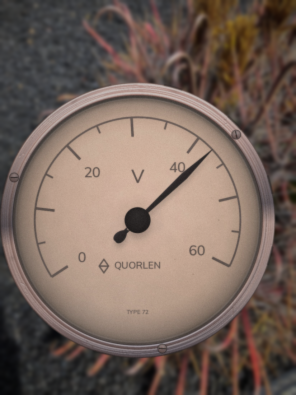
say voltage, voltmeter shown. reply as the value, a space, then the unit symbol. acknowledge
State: 42.5 V
